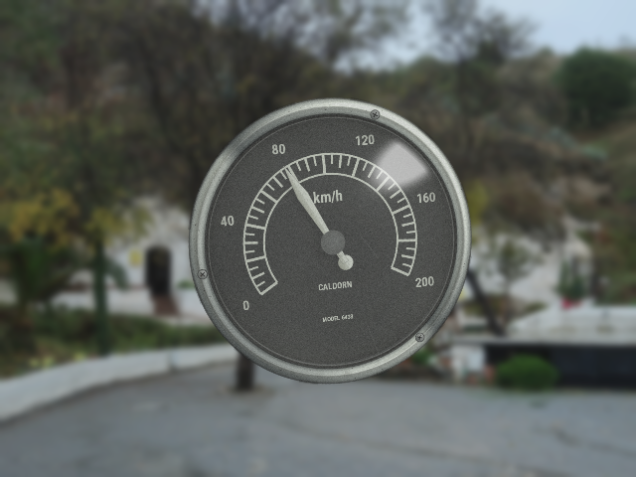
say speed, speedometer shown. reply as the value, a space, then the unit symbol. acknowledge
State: 77.5 km/h
